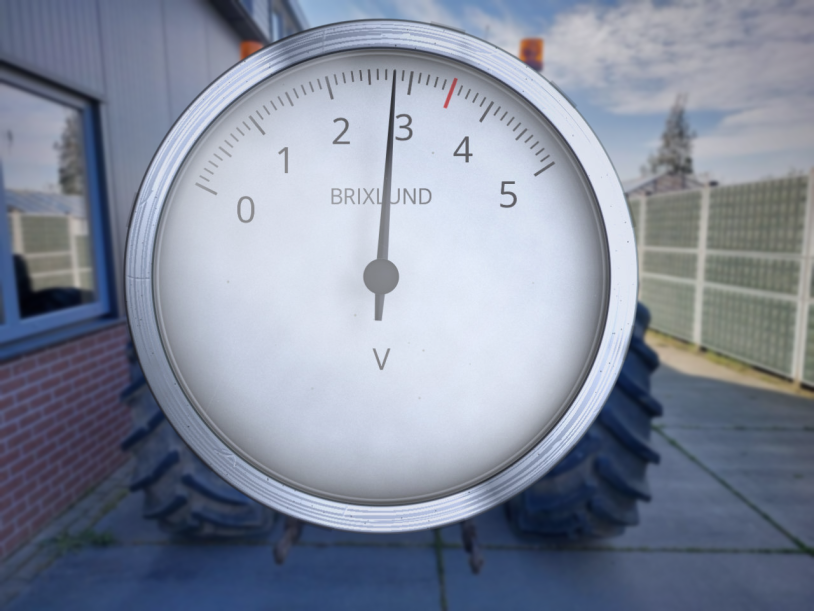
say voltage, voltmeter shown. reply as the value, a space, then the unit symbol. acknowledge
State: 2.8 V
